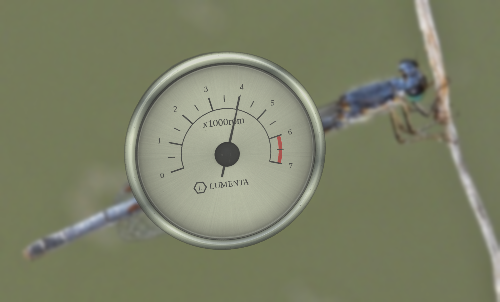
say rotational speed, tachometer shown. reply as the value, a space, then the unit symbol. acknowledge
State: 4000 rpm
